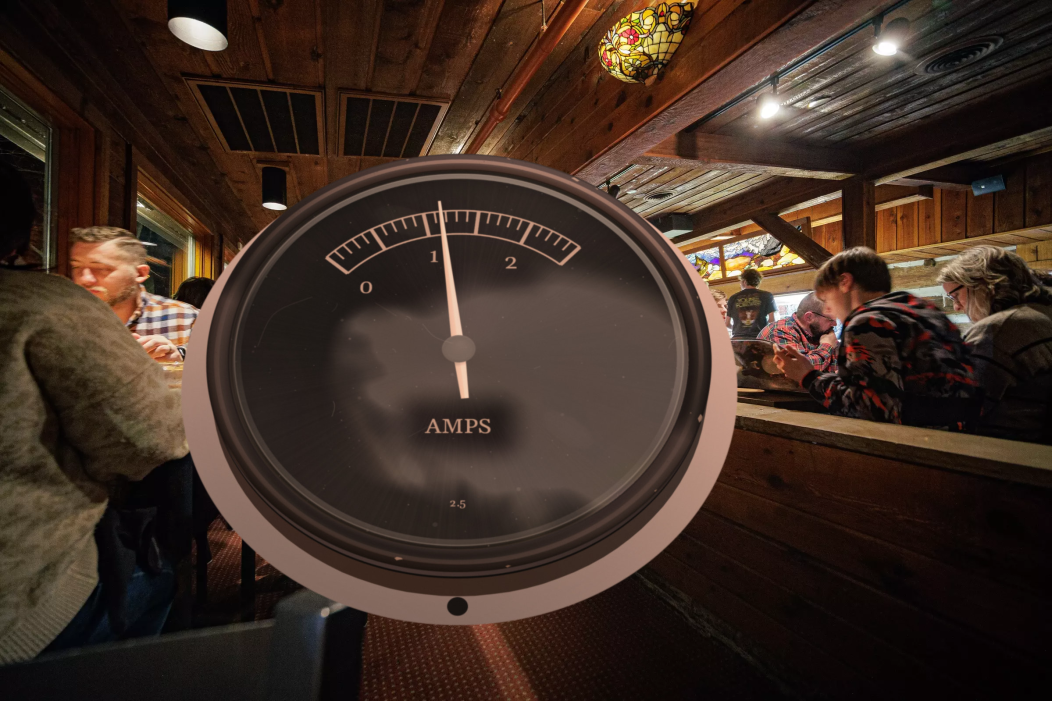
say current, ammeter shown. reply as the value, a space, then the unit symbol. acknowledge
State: 1.15 A
